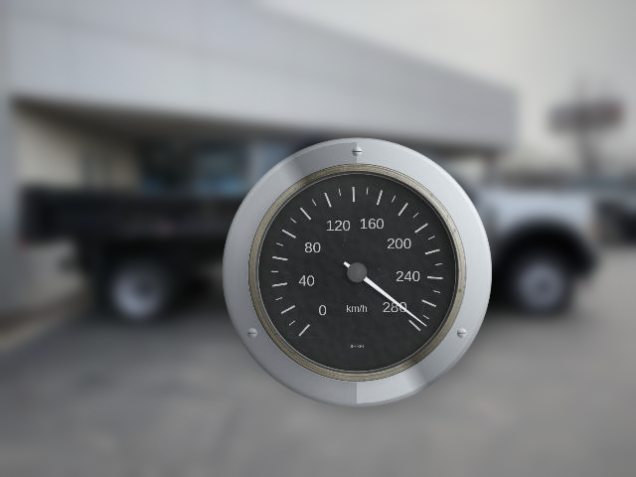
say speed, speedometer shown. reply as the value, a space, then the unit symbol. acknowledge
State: 275 km/h
